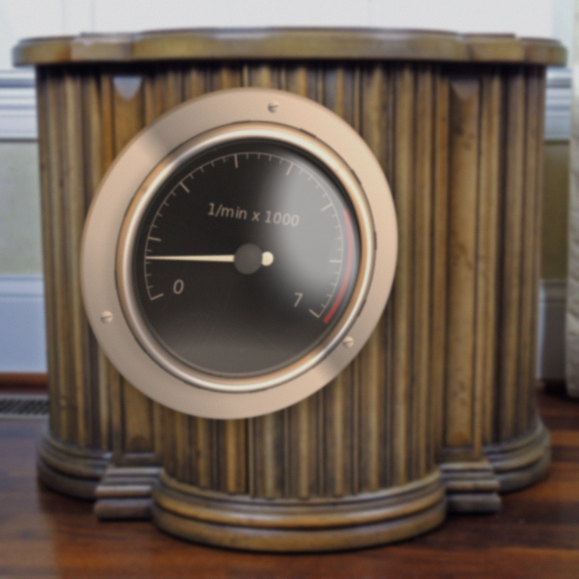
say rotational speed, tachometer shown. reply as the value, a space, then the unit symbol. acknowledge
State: 700 rpm
